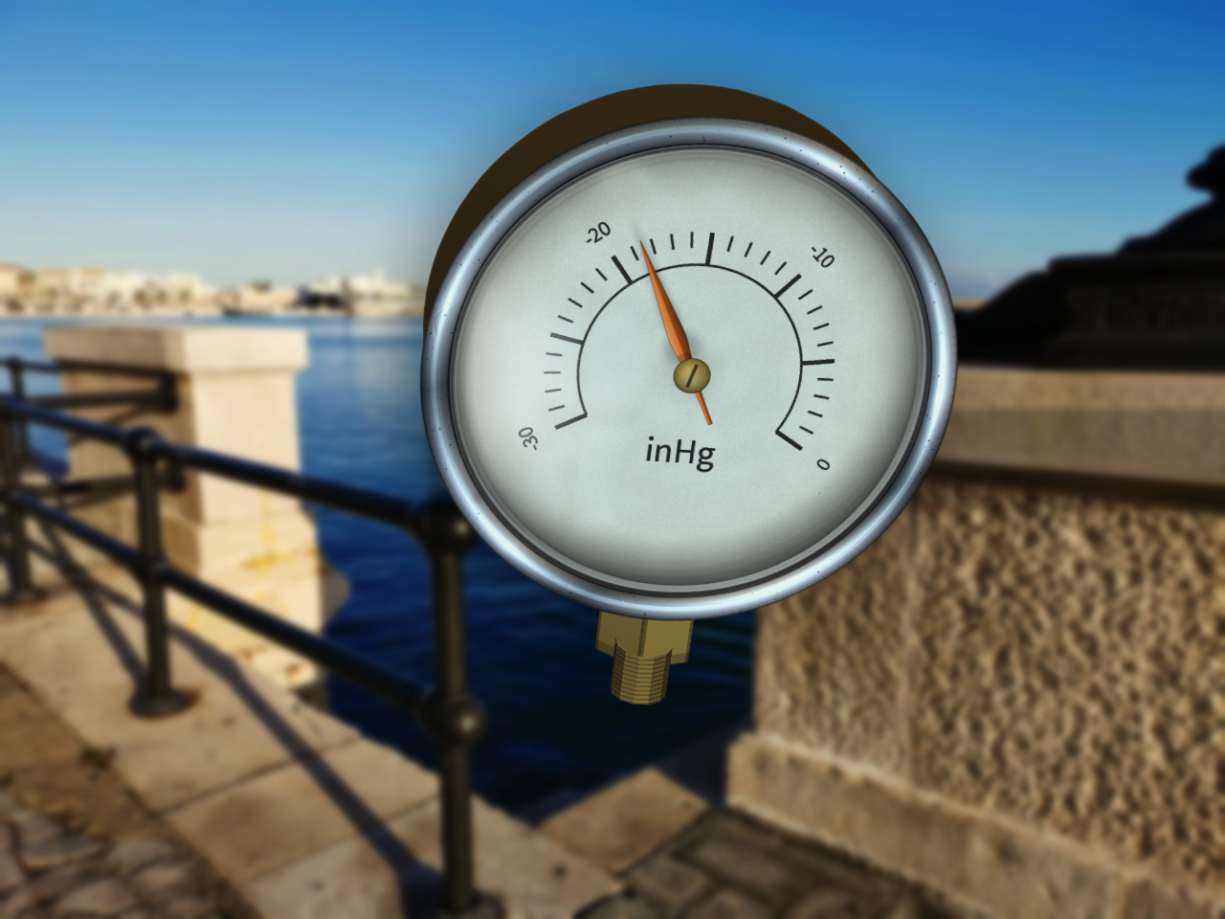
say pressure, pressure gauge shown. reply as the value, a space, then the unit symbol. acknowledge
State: -18.5 inHg
